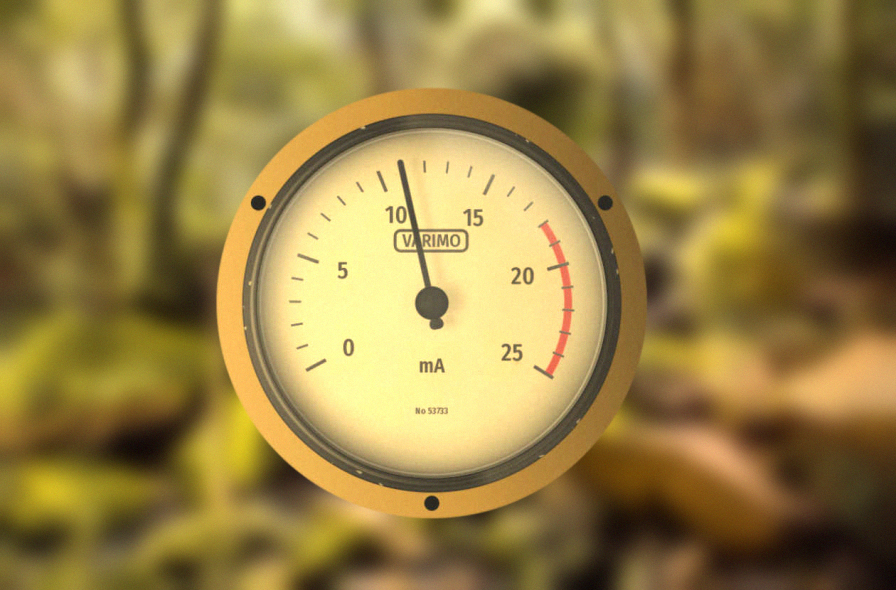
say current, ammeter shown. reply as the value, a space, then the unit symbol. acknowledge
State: 11 mA
